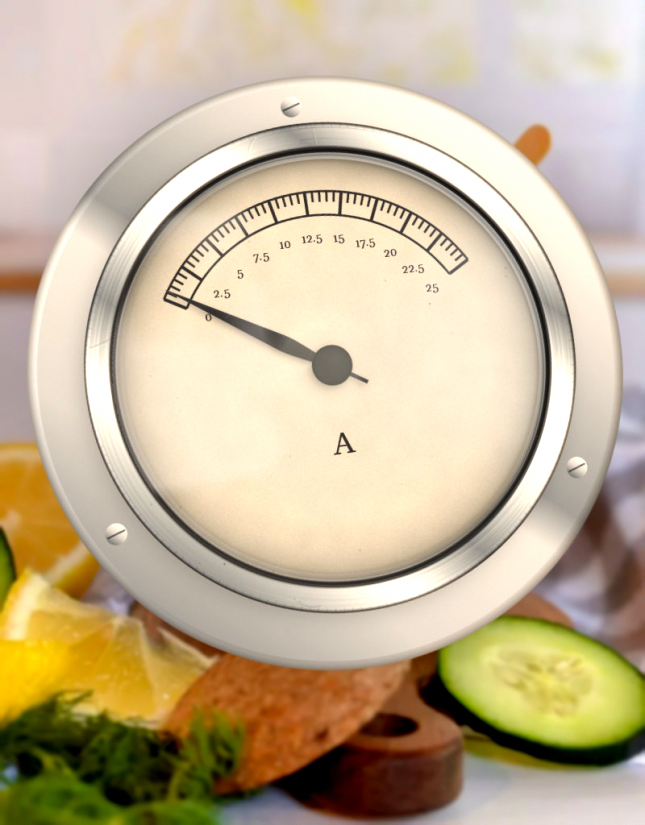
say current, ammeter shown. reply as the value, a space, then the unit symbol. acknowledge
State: 0.5 A
